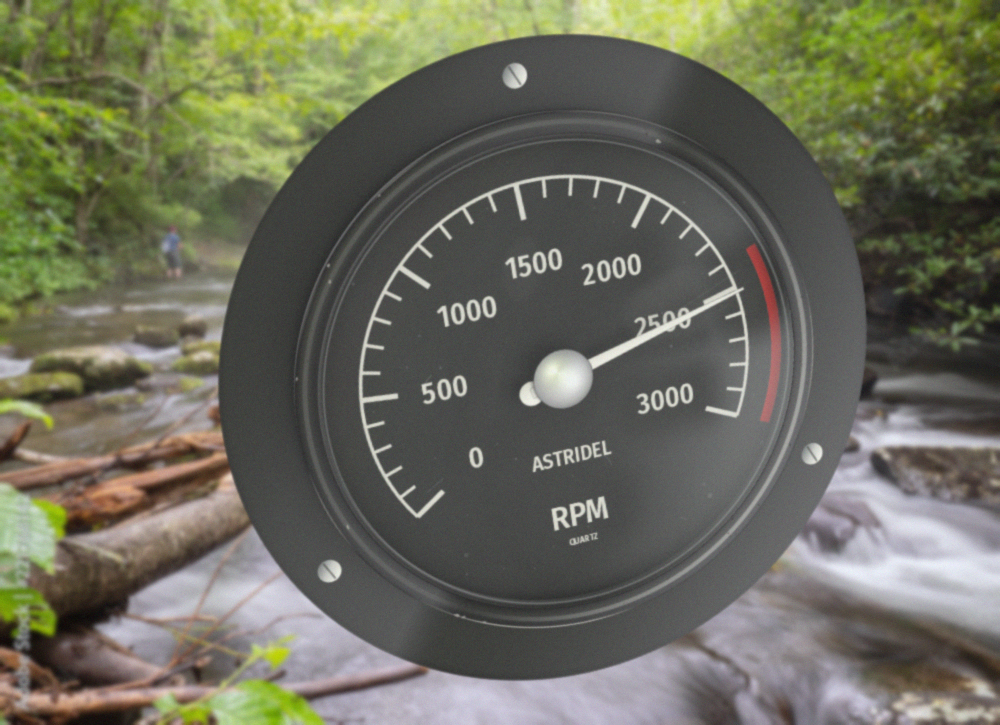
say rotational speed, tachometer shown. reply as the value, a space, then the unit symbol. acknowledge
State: 2500 rpm
